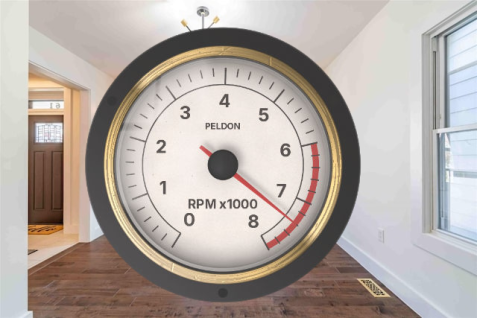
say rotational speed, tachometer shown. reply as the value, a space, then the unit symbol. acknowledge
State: 7400 rpm
